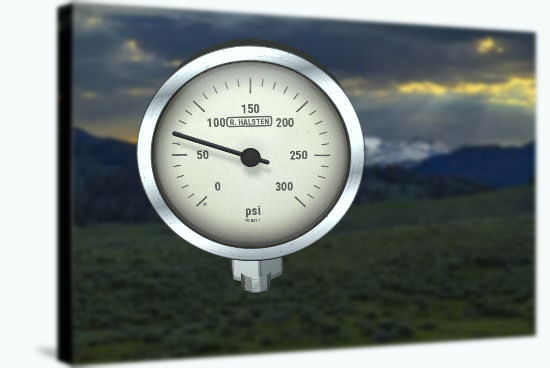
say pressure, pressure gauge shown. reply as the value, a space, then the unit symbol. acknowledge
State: 70 psi
